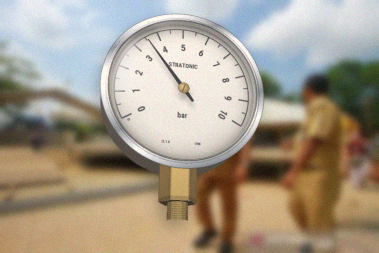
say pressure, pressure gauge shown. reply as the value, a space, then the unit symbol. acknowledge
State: 3.5 bar
